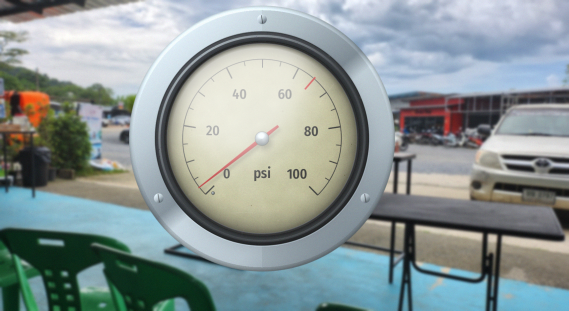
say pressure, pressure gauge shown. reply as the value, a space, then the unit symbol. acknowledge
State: 2.5 psi
